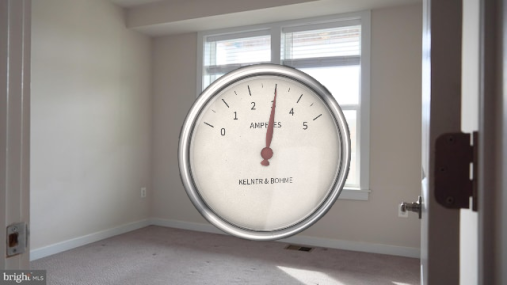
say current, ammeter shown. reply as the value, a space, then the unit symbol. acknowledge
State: 3 A
